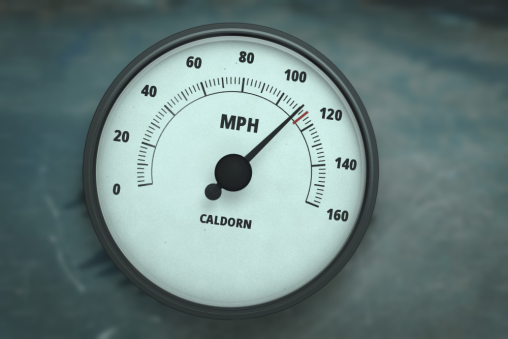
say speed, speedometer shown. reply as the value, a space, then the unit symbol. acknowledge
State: 110 mph
